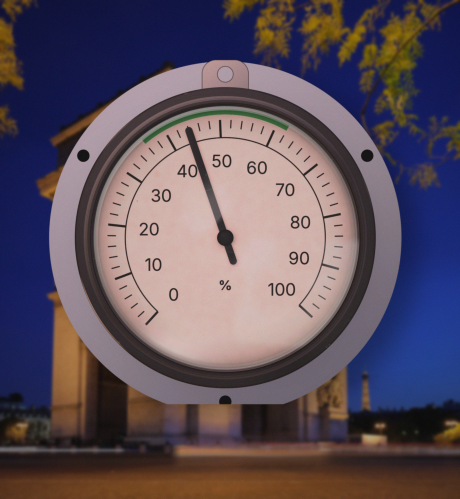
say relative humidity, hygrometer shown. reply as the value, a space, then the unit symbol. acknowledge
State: 44 %
